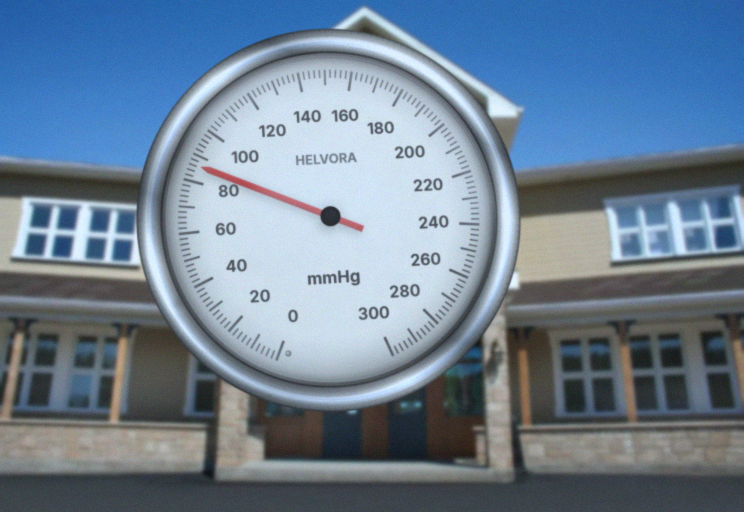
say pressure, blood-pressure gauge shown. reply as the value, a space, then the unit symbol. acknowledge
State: 86 mmHg
